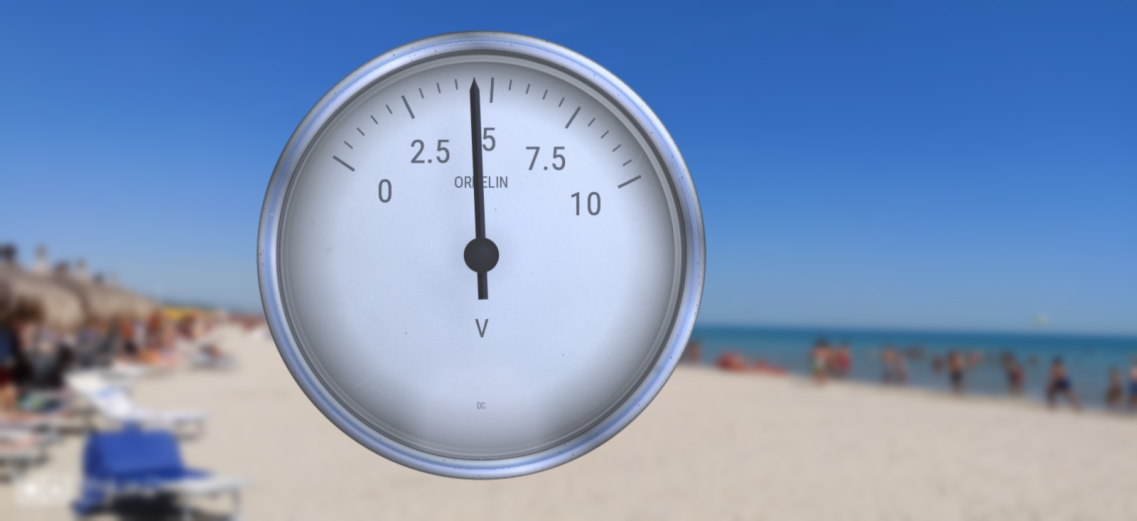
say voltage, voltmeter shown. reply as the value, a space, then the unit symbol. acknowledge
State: 4.5 V
